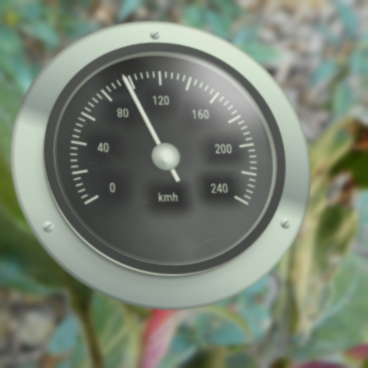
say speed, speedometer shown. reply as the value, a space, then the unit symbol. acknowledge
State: 96 km/h
